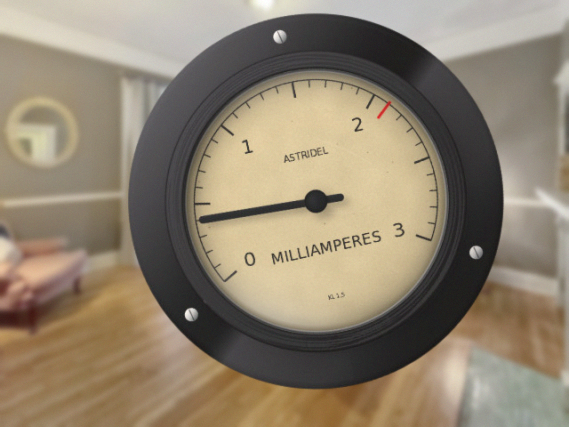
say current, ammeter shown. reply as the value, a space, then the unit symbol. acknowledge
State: 0.4 mA
